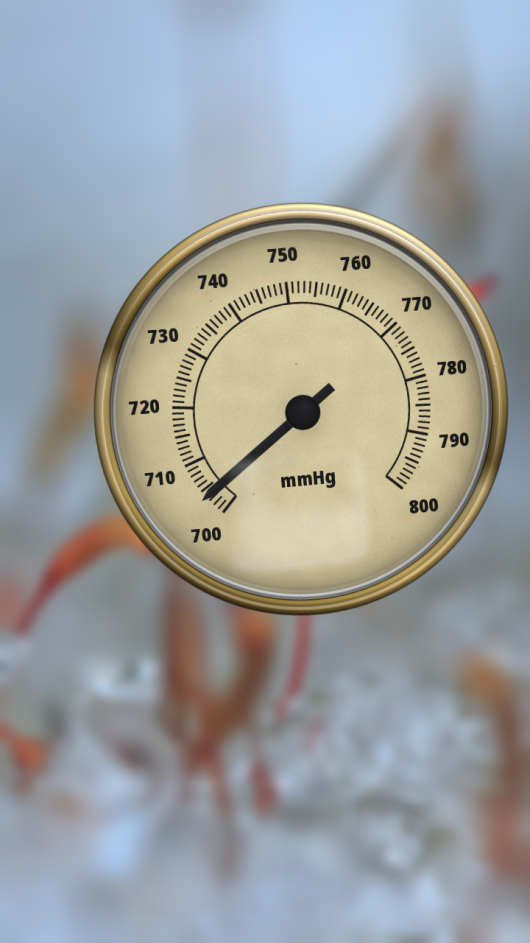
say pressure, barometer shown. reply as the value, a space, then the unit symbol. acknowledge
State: 704 mmHg
